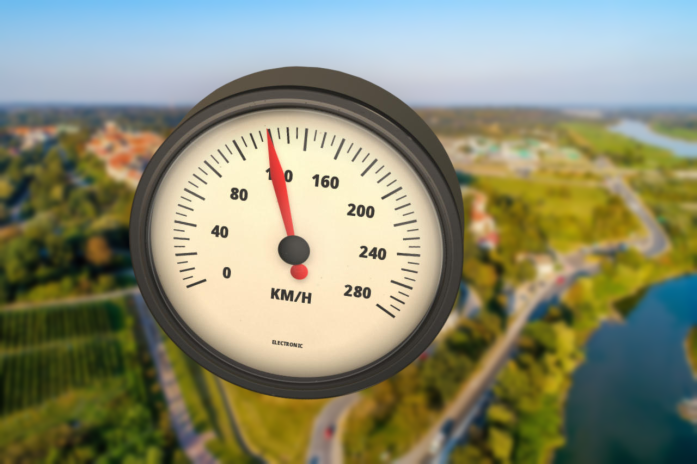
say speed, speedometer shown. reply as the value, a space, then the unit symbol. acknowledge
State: 120 km/h
